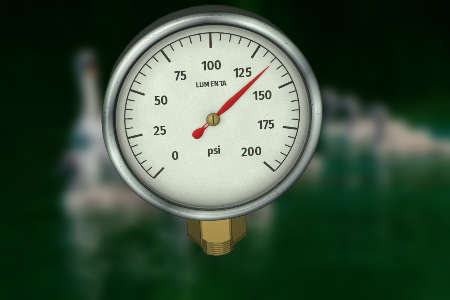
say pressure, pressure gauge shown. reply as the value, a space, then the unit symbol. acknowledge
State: 135 psi
